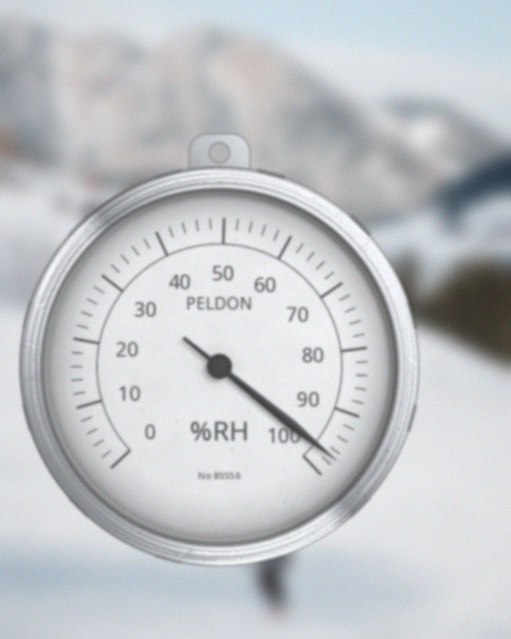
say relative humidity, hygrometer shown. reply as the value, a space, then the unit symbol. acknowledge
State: 97 %
